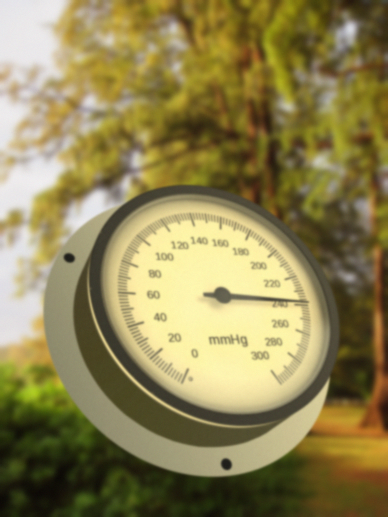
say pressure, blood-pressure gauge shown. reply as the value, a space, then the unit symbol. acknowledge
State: 240 mmHg
